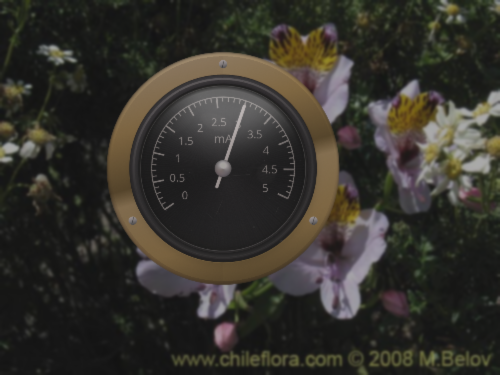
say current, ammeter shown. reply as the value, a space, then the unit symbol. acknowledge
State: 3 mA
